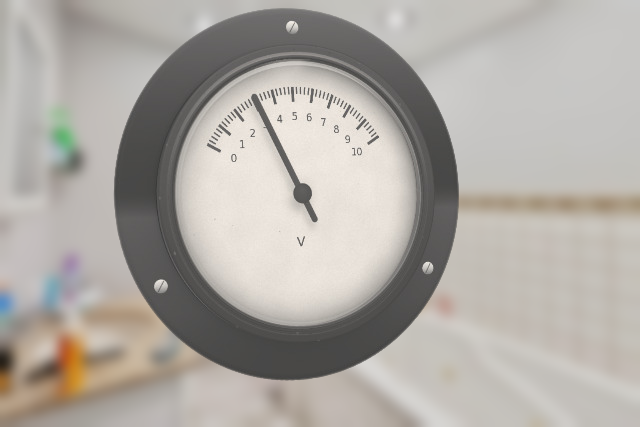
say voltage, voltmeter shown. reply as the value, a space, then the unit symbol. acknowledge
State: 3 V
